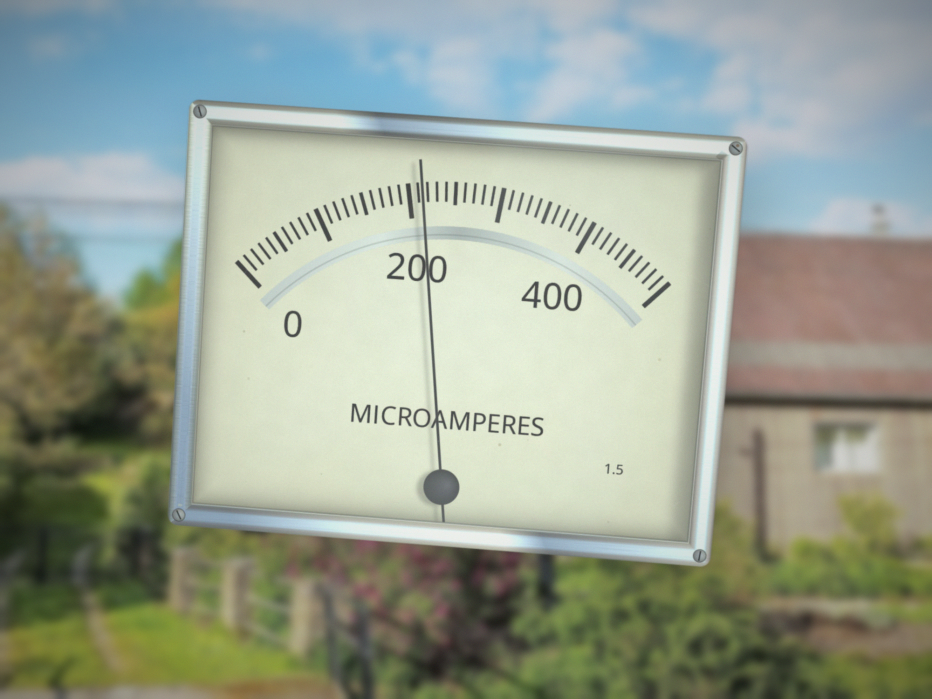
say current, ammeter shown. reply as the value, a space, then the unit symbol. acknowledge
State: 215 µA
